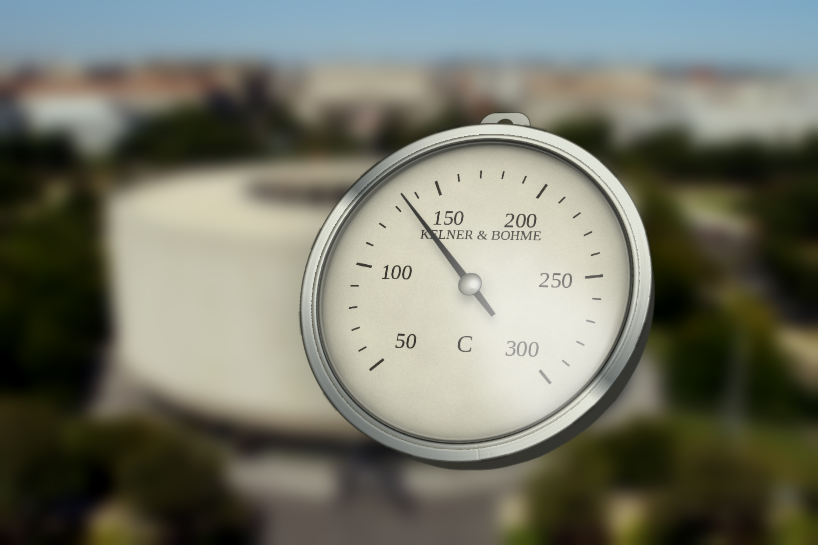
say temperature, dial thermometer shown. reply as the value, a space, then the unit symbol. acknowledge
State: 135 °C
